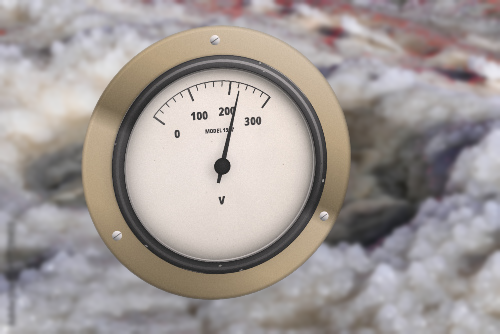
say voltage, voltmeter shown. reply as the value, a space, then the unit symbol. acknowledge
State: 220 V
